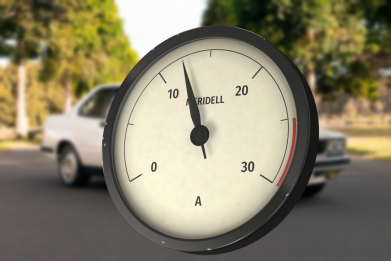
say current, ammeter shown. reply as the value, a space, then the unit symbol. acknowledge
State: 12.5 A
